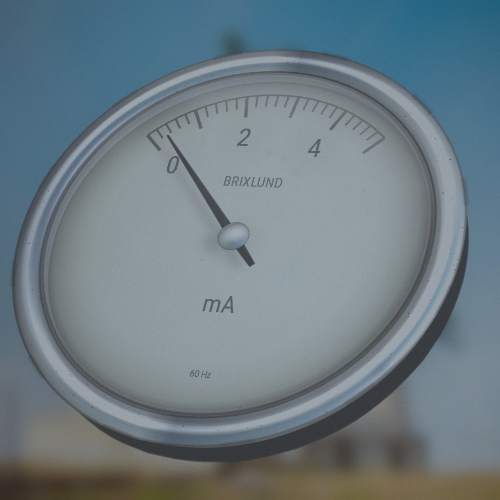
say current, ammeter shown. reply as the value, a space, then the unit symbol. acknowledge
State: 0.3 mA
